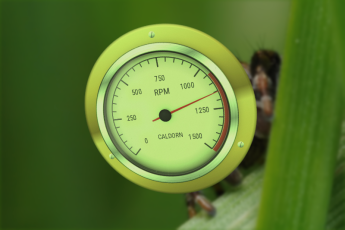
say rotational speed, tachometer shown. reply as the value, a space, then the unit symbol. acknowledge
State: 1150 rpm
